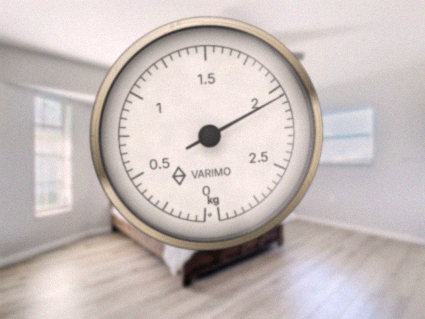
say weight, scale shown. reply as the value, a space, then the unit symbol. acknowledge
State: 2.05 kg
